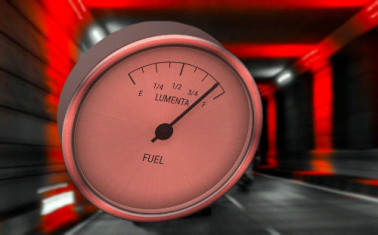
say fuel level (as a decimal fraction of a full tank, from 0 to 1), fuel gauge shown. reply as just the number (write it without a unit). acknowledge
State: 0.875
